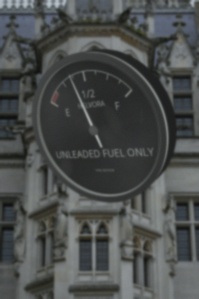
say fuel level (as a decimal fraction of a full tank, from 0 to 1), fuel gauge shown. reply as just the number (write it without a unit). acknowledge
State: 0.375
